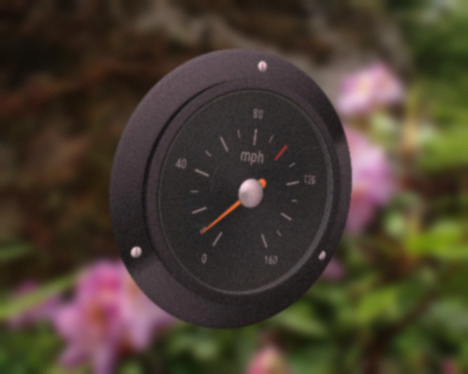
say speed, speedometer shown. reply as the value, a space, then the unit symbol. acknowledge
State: 10 mph
